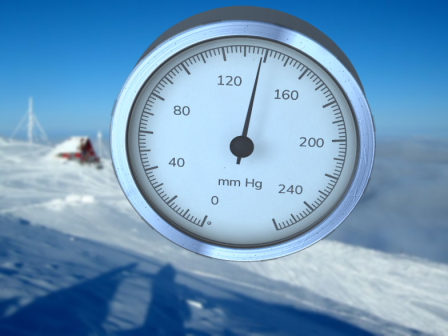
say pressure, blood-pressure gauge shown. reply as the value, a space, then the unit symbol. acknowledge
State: 138 mmHg
